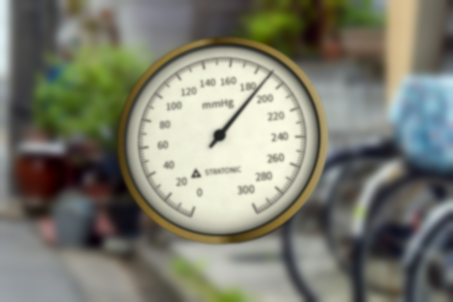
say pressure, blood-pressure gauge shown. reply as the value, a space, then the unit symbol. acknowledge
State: 190 mmHg
